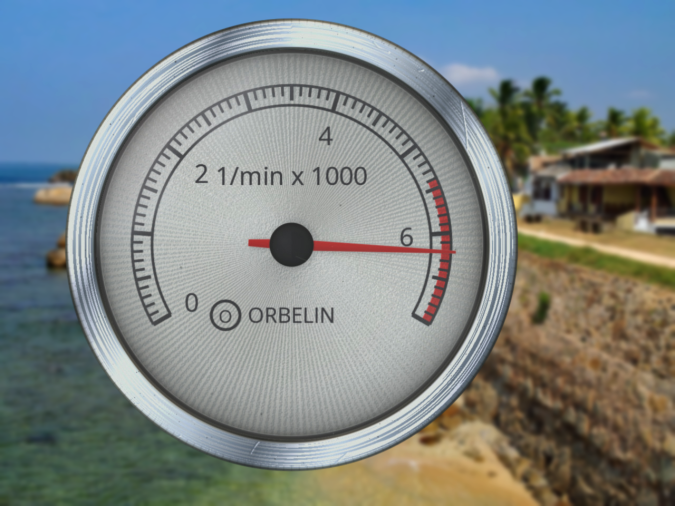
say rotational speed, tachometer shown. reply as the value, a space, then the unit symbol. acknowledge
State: 6200 rpm
